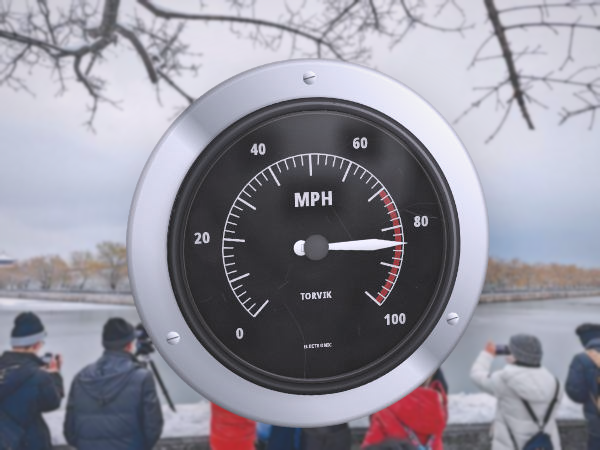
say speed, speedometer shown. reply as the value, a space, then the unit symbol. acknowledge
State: 84 mph
